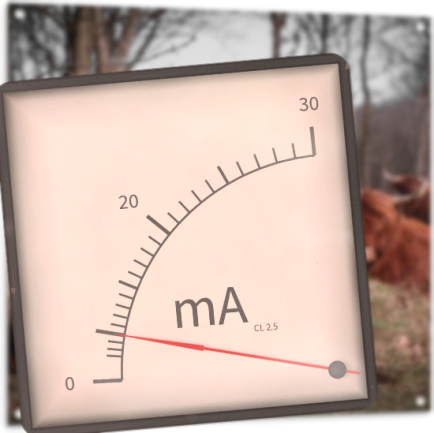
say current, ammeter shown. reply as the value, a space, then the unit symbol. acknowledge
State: 10 mA
